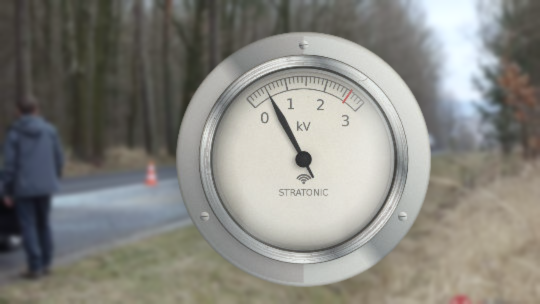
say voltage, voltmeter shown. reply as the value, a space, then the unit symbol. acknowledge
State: 0.5 kV
